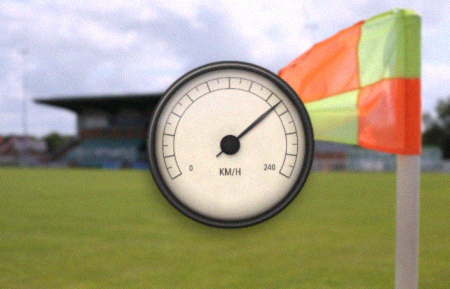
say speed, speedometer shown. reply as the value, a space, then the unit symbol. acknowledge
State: 170 km/h
